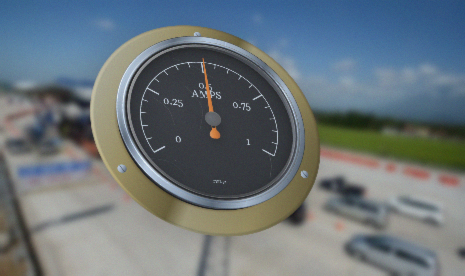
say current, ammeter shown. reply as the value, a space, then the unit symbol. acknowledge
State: 0.5 A
